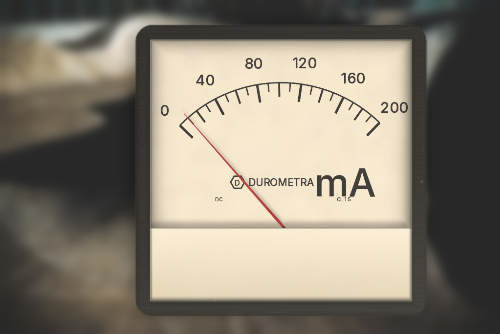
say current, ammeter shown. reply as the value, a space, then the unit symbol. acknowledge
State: 10 mA
